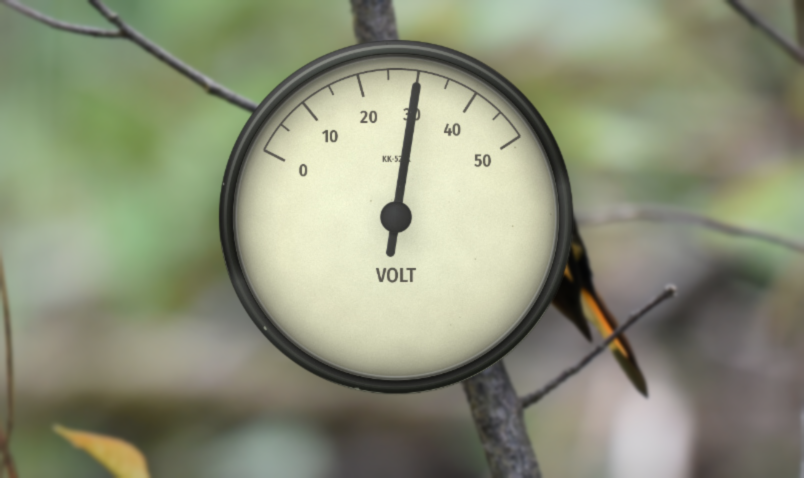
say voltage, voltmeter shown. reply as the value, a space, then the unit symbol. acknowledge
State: 30 V
